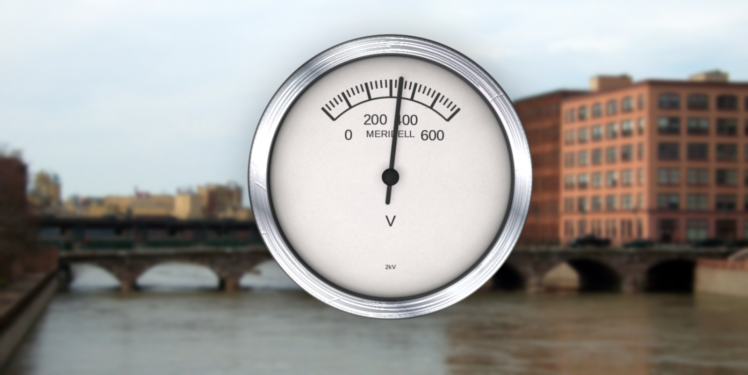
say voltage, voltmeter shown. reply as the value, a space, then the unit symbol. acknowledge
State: 340 V
